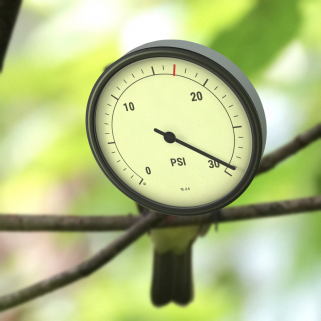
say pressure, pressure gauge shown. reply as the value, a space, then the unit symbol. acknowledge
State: 29 psi
